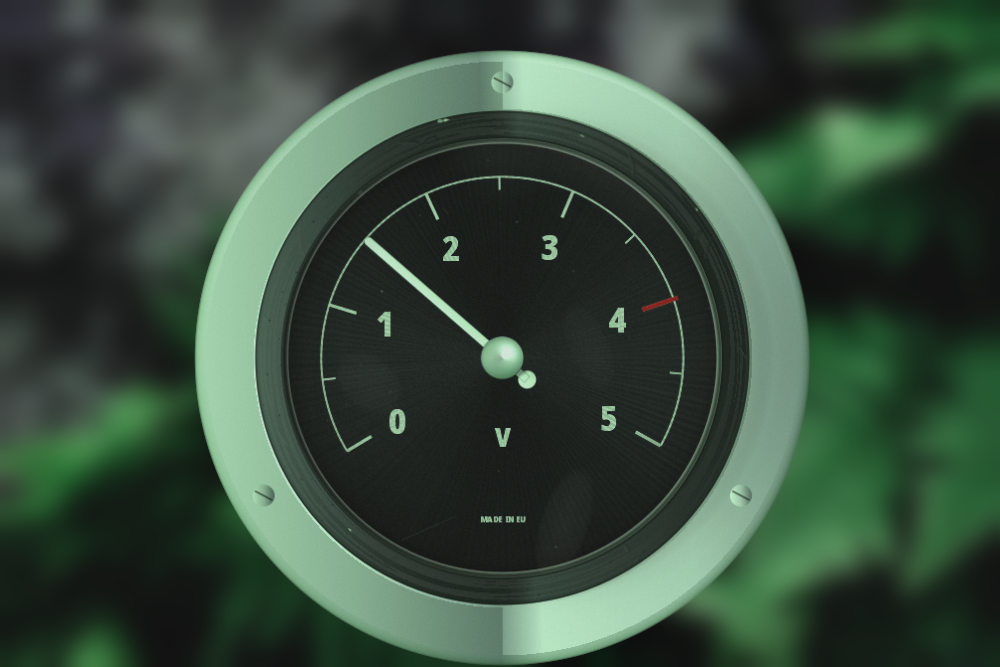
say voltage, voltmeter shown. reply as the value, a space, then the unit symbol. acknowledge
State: 1.5 V
